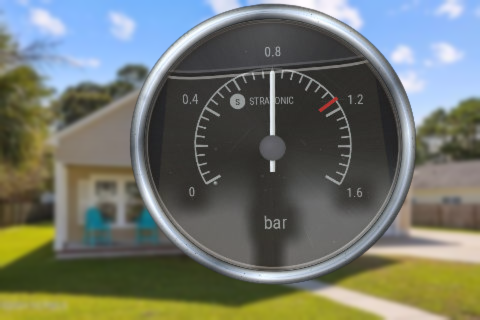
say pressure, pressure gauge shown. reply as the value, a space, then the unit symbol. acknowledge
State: 0.8 bar
